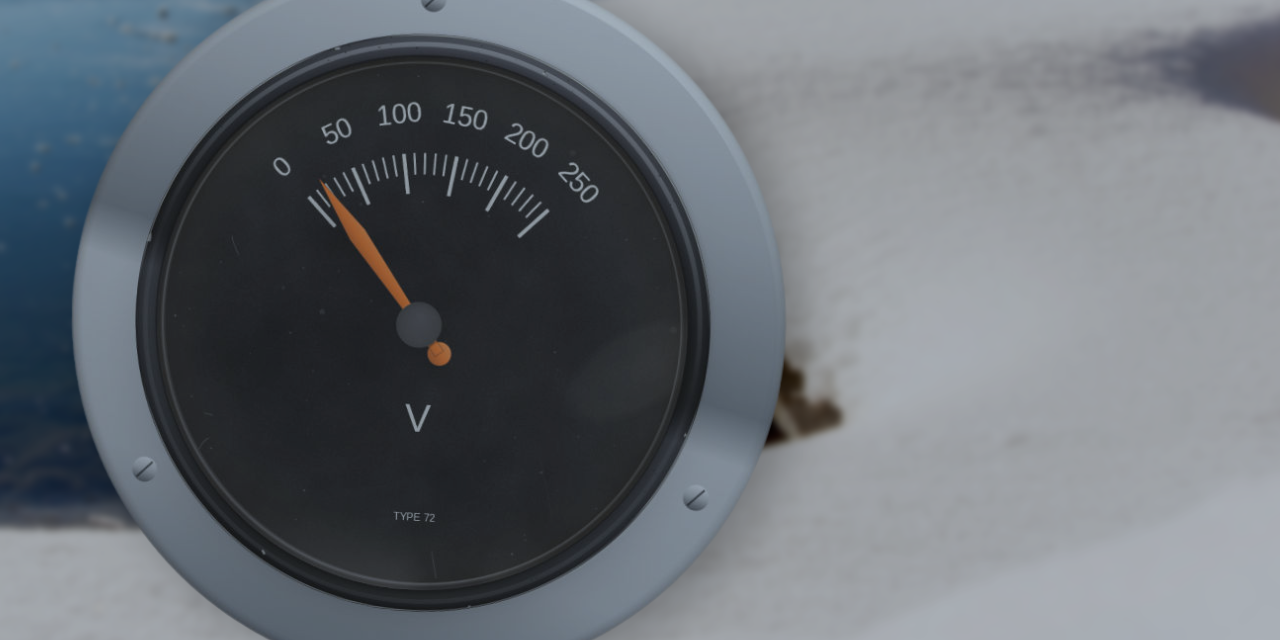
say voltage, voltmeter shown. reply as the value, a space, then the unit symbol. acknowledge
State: 20 V
